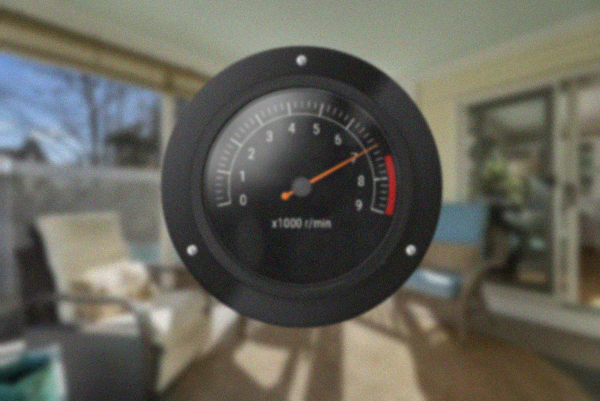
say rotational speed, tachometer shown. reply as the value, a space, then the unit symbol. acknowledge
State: 7000 rpm
